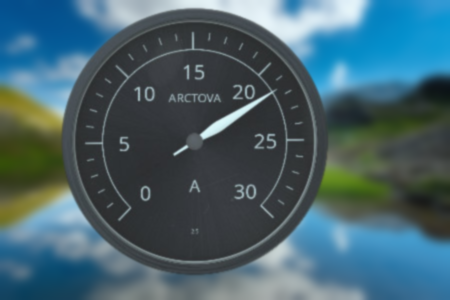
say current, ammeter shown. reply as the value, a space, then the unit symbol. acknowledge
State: 21.5 A
